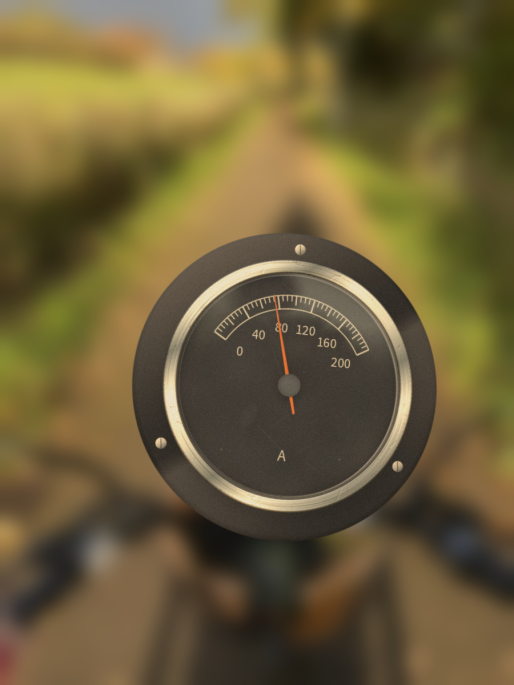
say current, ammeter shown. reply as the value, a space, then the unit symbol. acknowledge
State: 75 A
